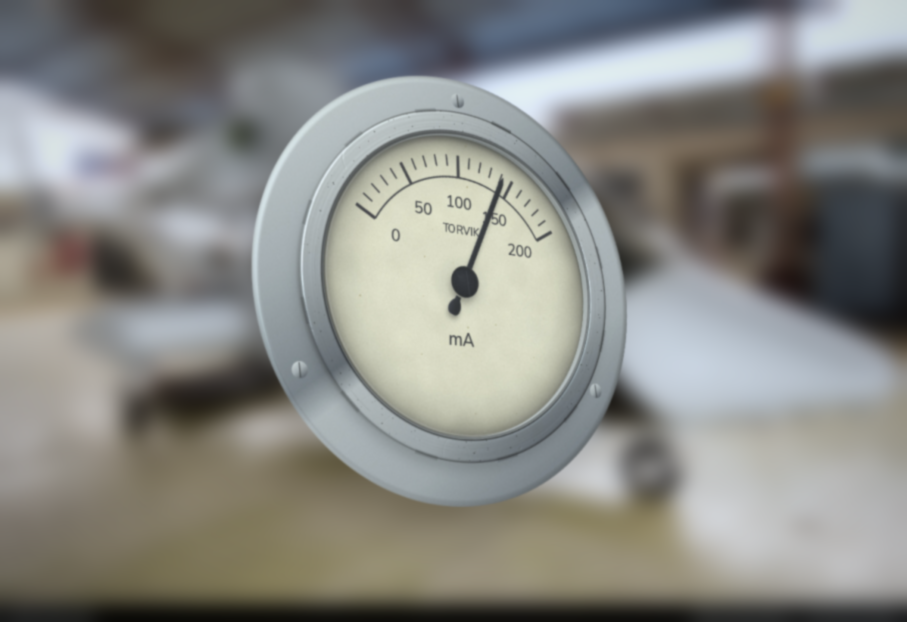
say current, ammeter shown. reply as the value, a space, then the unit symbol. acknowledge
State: 140 mA
